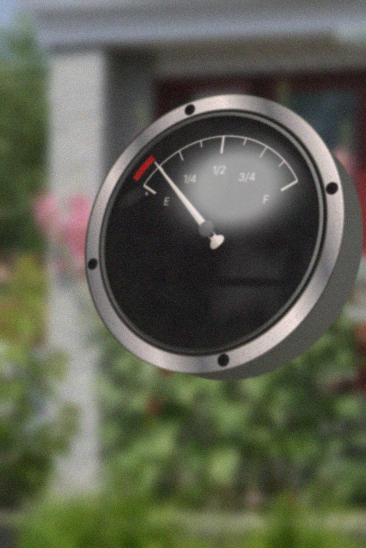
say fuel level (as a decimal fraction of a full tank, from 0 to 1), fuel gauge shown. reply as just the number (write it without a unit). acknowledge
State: 0.125
